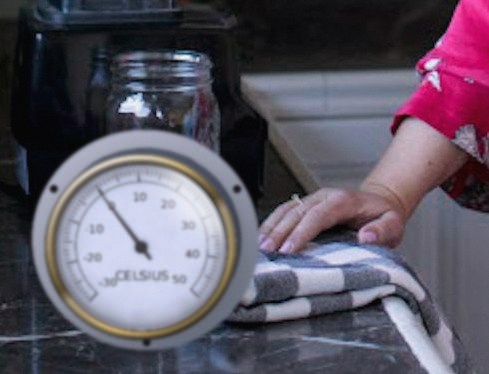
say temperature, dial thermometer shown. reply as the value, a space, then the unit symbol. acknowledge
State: 0 °C
